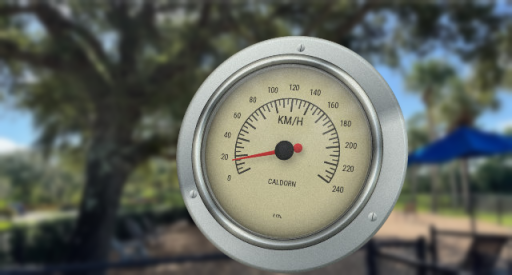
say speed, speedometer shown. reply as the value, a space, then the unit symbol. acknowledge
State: 15 km/h
